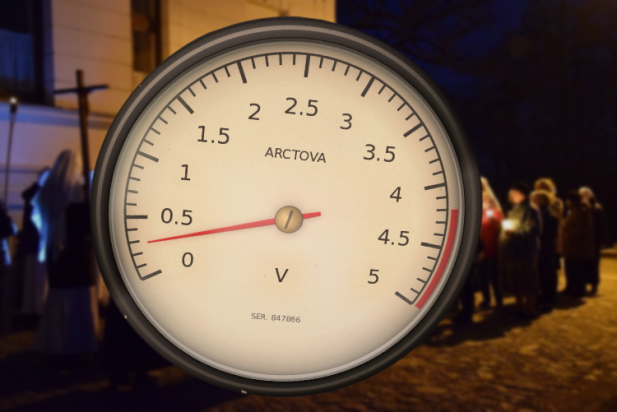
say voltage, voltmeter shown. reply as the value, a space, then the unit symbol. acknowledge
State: 0.3 V
